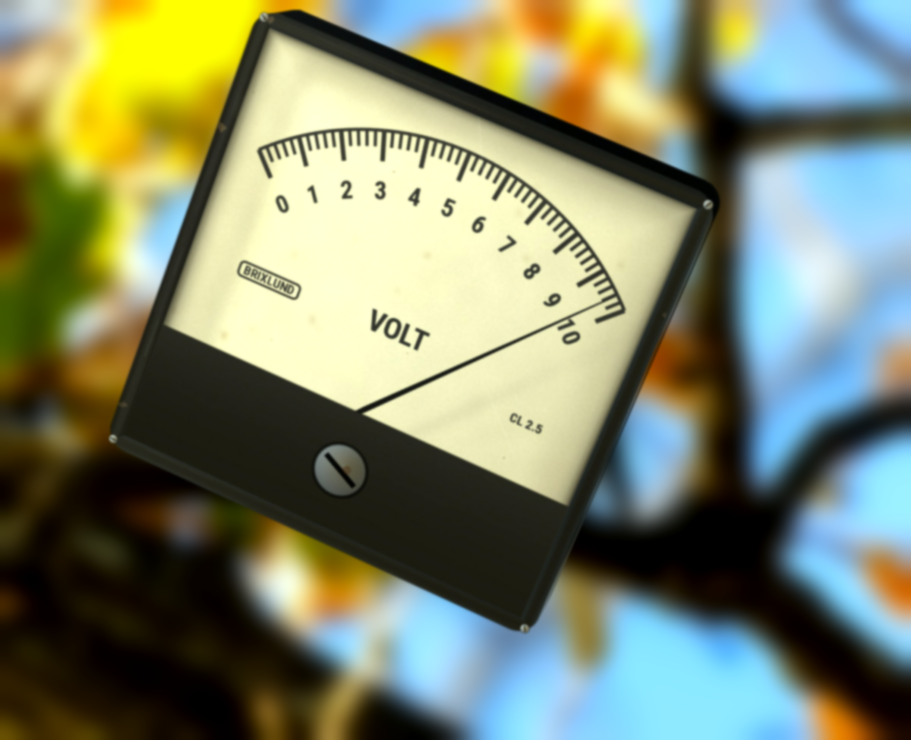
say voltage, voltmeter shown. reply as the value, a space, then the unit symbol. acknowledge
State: 9.6 V
